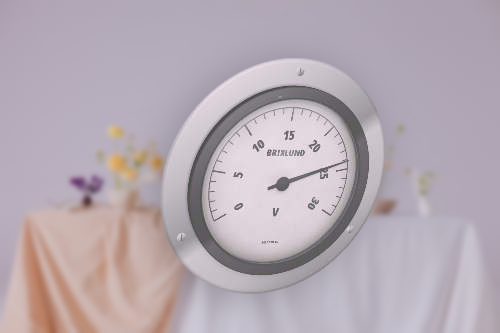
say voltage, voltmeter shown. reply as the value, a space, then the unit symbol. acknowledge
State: 24 V
